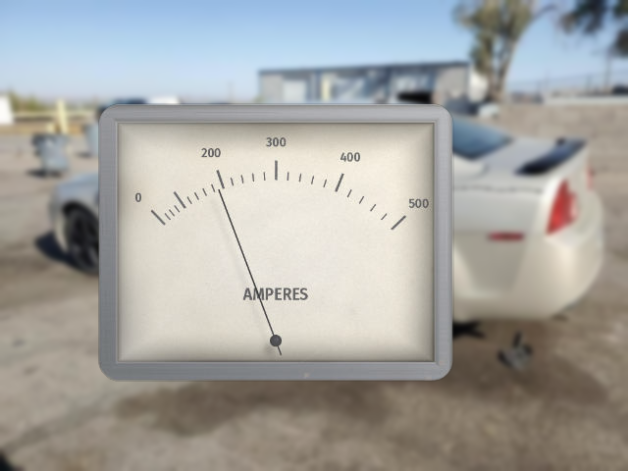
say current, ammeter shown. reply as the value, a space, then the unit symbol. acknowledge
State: 190 A
